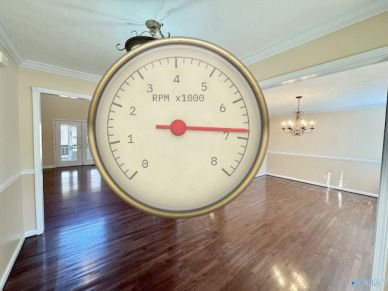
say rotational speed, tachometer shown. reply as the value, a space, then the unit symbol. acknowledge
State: 6800 rpm
